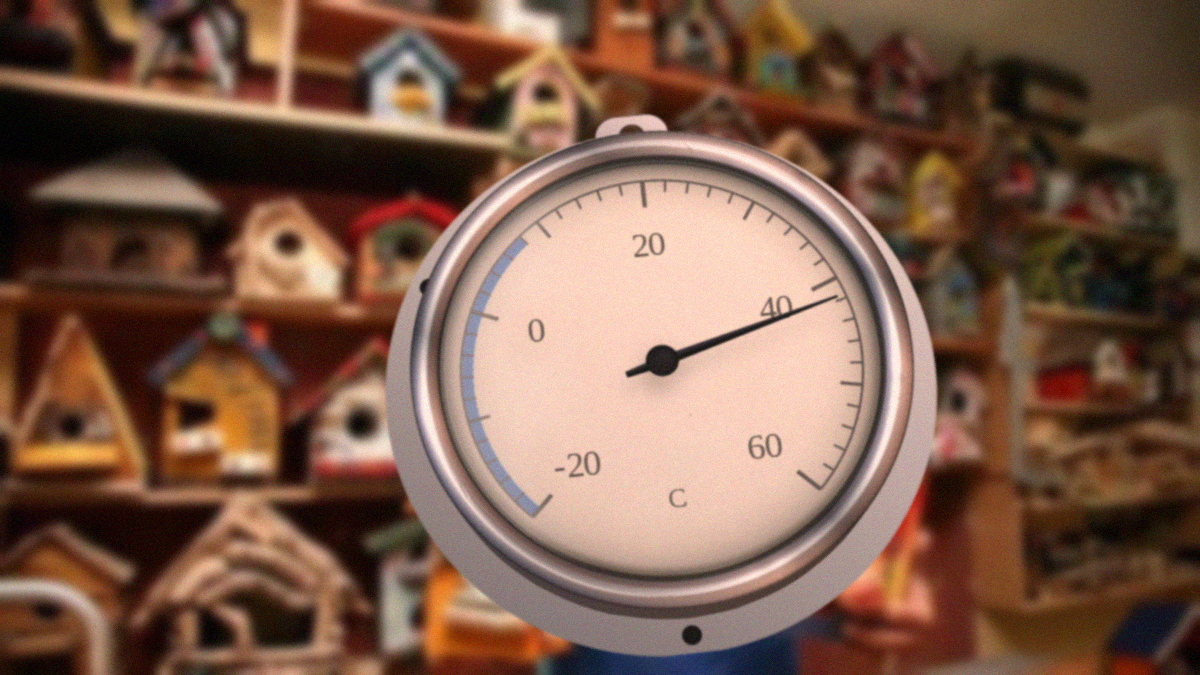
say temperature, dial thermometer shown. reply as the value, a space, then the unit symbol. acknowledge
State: 42 °C
